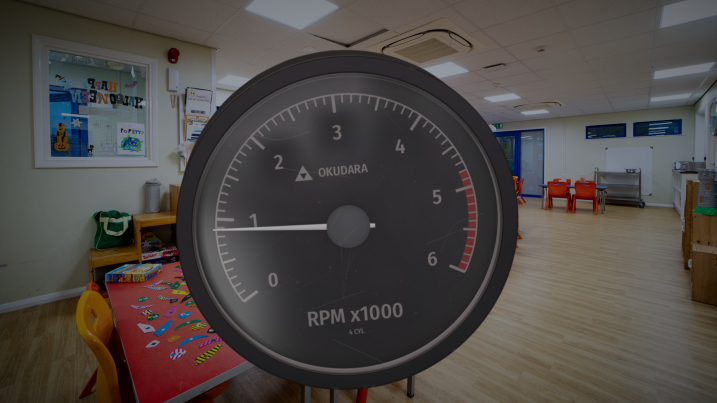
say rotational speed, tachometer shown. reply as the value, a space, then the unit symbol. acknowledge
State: 900 rpm
